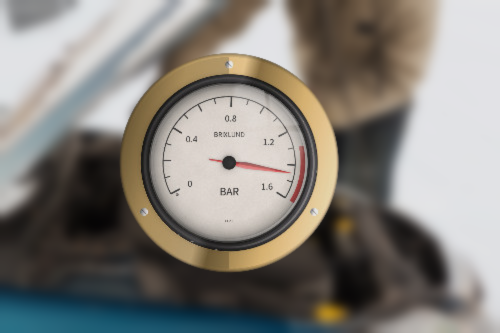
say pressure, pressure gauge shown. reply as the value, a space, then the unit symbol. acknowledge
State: 1.45 bar
